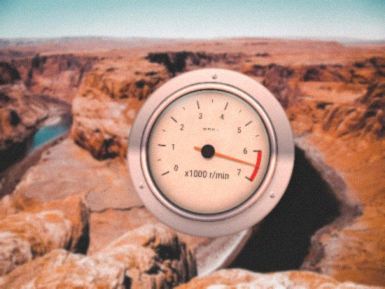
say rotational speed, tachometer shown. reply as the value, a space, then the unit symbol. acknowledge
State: 6500 rpm
